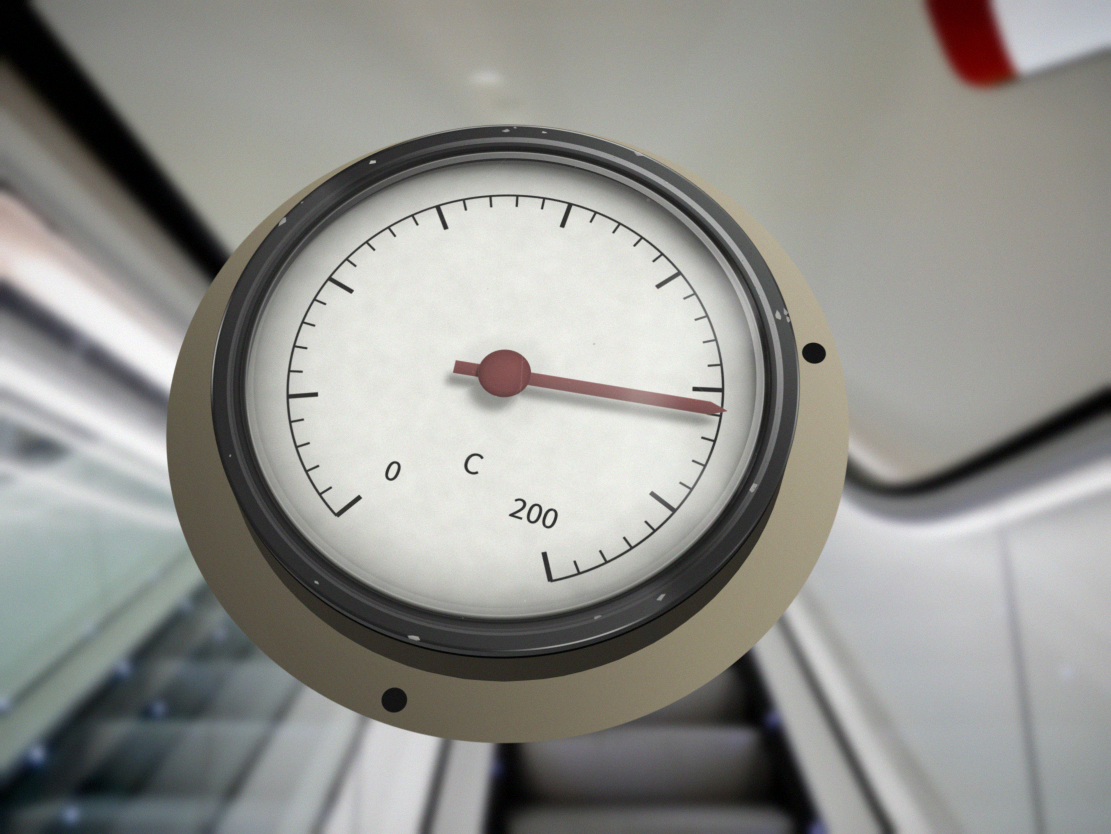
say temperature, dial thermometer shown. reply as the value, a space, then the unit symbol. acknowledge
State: 155 °C
